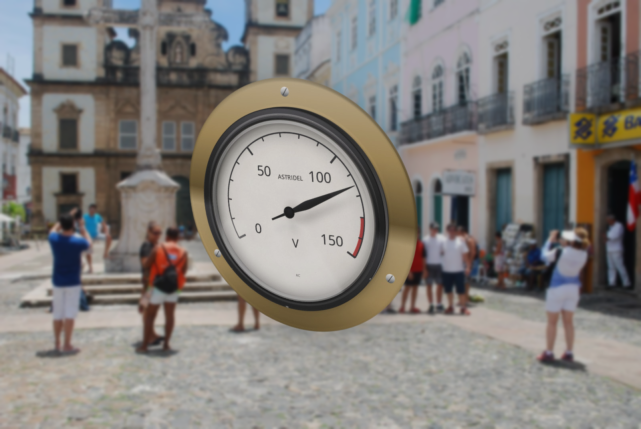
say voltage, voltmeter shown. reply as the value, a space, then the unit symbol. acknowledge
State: 115 V
